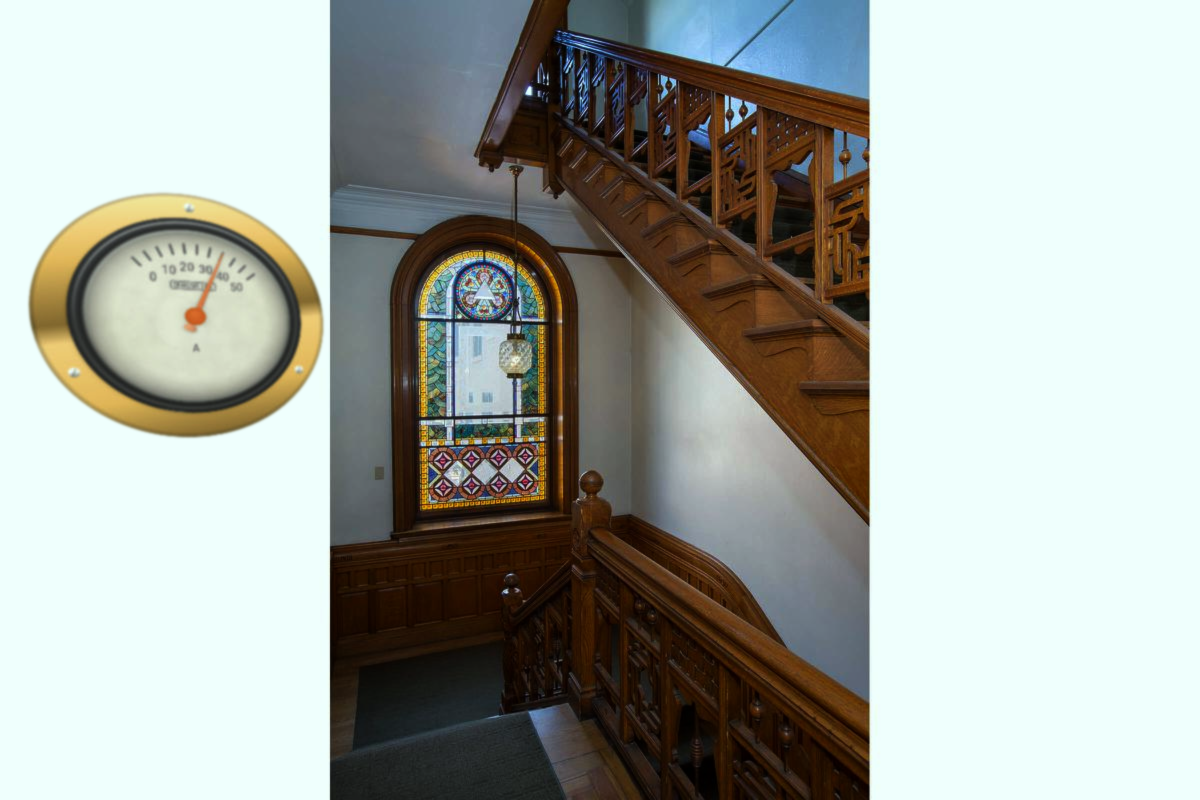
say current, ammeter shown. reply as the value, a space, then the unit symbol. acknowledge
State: 35 A
